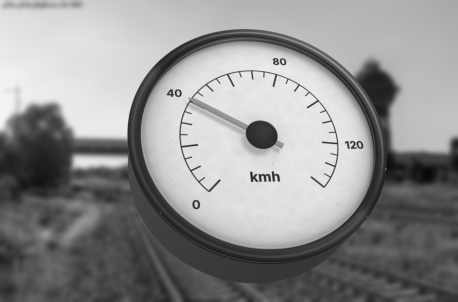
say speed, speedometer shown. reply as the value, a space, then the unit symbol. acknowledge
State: 40 km/h
